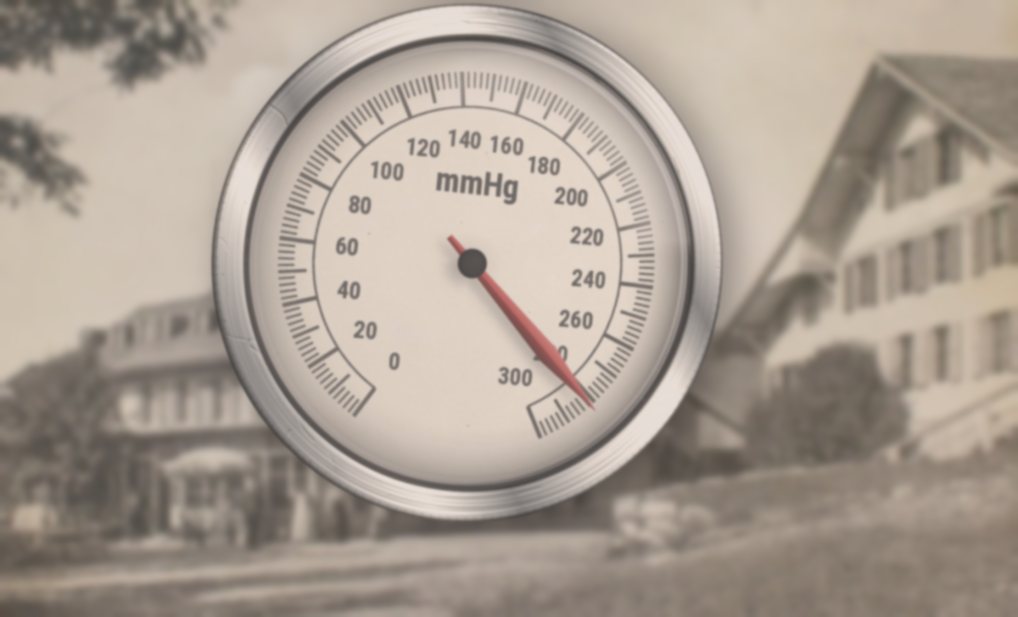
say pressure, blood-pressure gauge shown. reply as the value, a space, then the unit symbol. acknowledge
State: 282 mmHg
